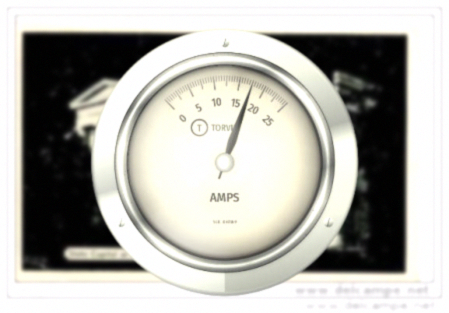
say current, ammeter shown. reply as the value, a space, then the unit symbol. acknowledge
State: 17.5 A
